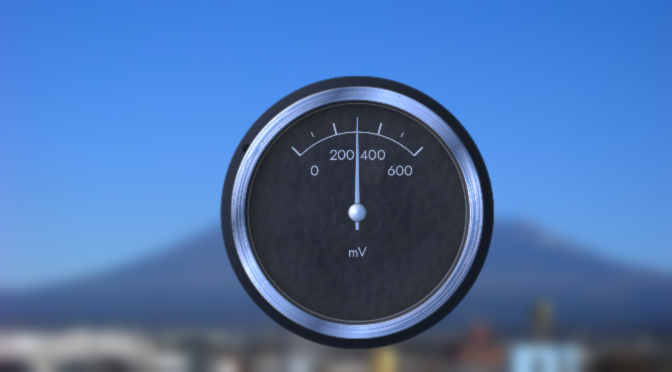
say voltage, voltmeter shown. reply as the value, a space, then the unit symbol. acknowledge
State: 300 mV
